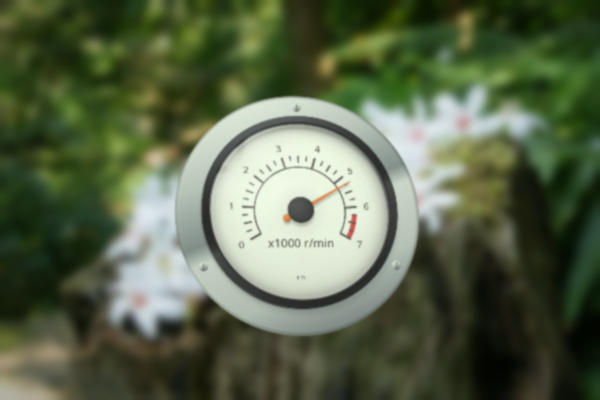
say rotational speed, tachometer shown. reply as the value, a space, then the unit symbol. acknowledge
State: 5250 rpm
